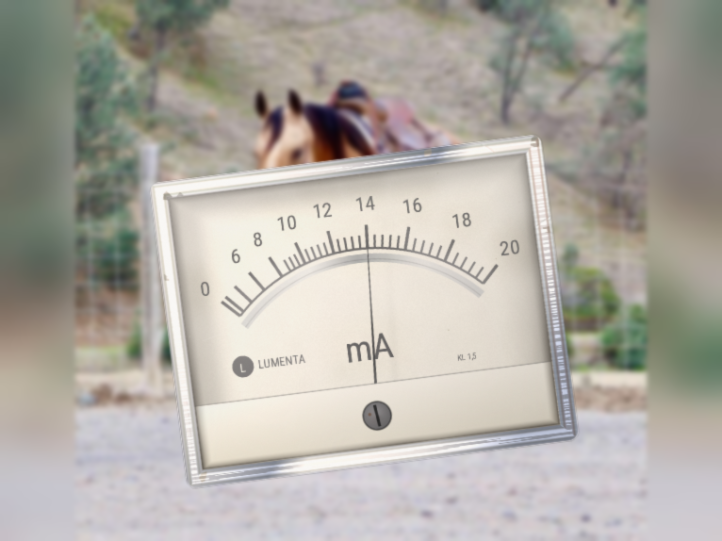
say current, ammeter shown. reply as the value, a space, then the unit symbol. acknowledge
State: 14 mA
